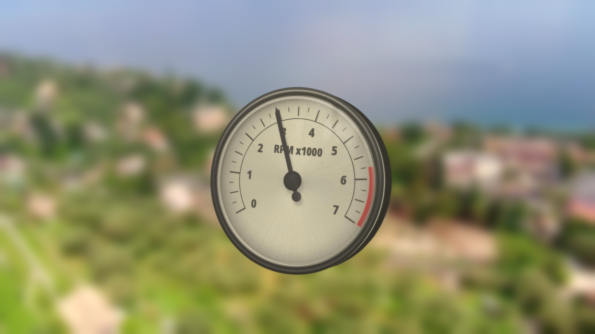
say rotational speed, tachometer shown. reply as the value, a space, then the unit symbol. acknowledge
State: 3000 rpm
